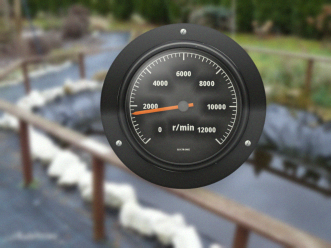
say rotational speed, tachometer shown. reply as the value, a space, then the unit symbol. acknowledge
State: 1600 rpm
